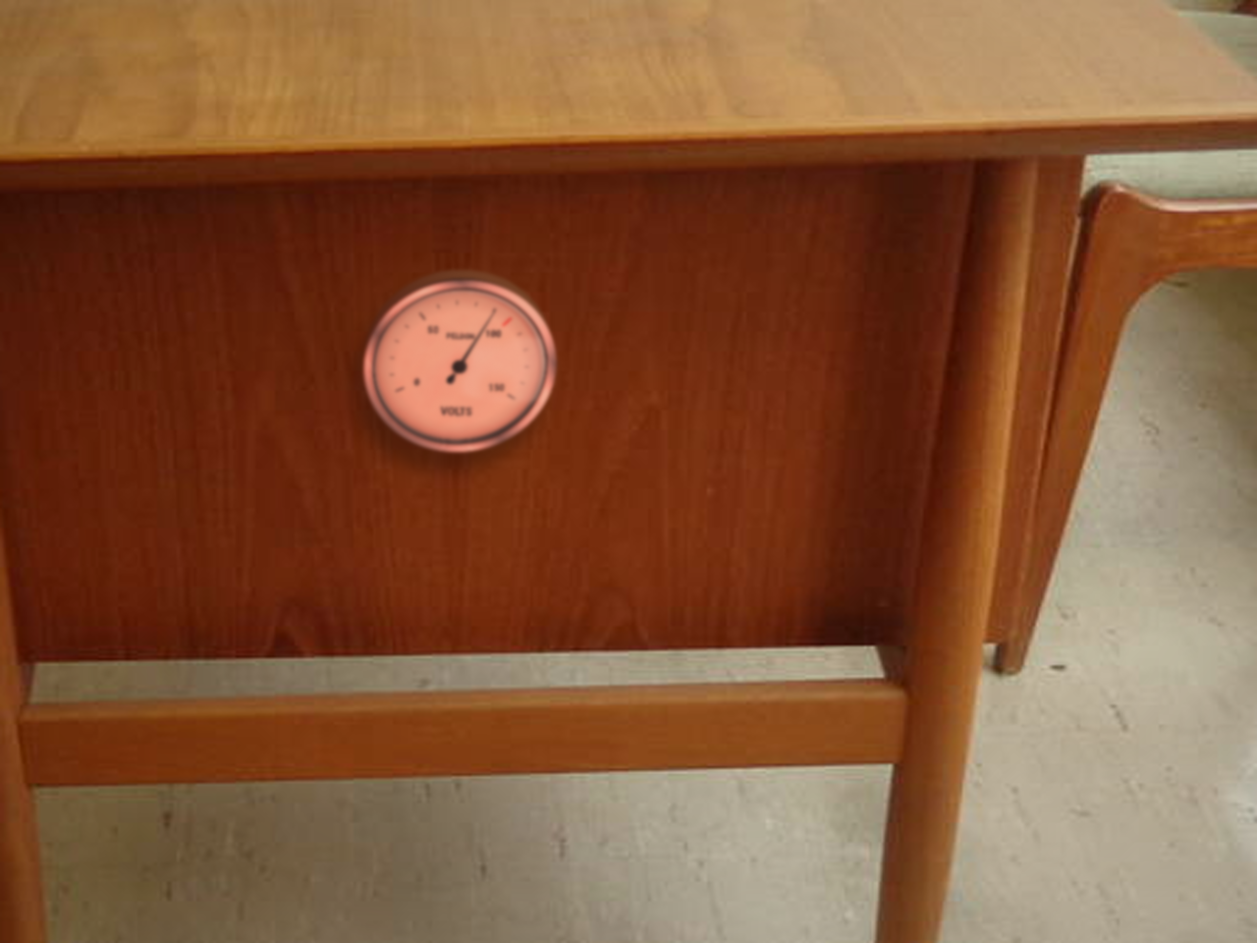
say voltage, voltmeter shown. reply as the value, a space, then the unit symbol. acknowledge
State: 90 V
